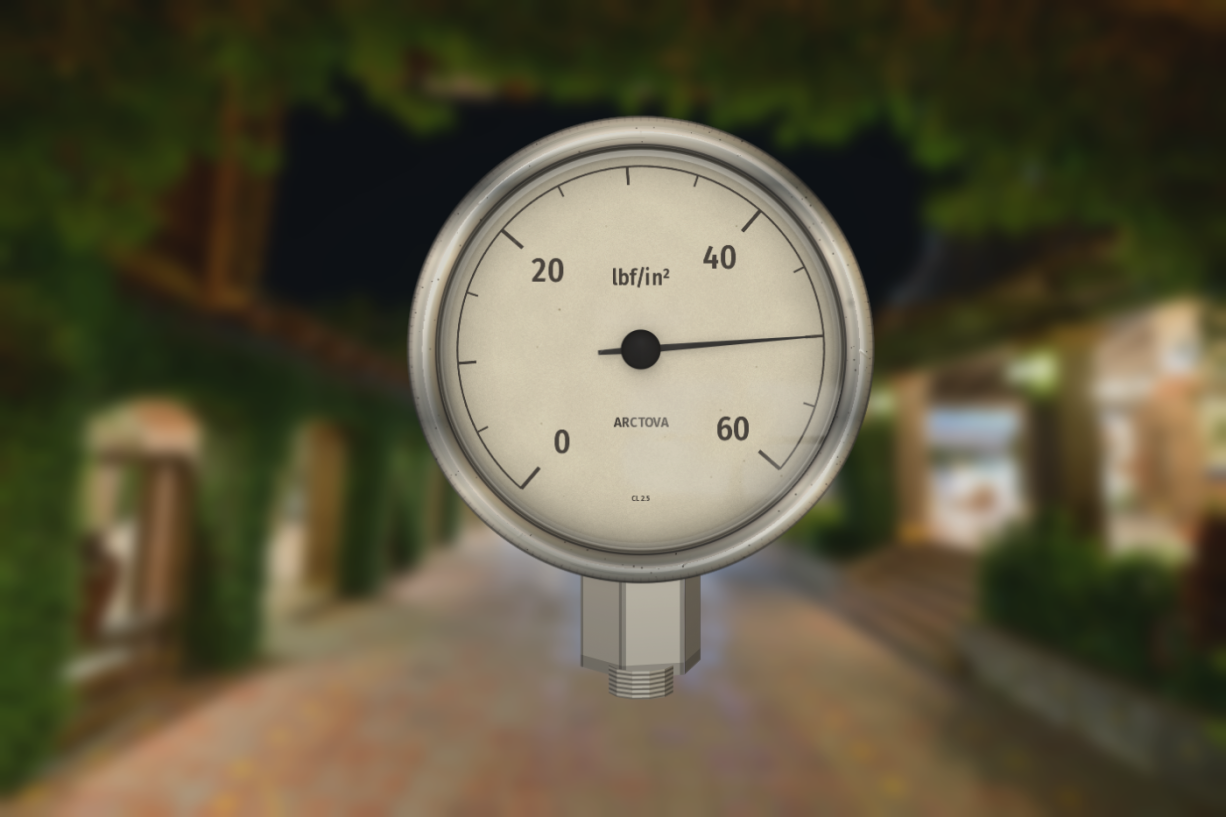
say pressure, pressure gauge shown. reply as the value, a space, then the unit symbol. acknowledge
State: 50 psi
